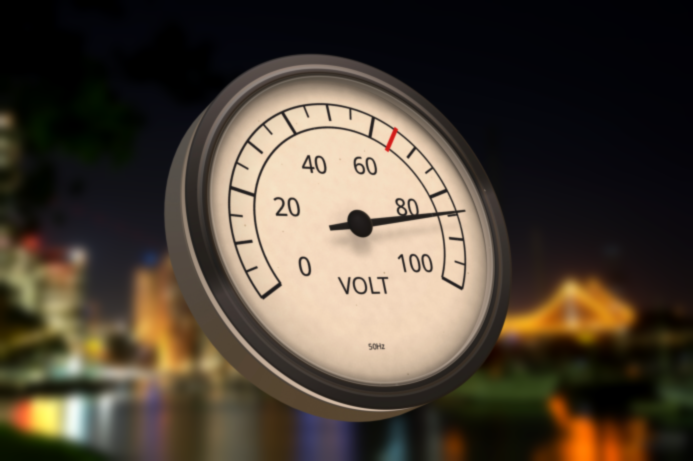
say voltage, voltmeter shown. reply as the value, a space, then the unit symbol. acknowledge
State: 85 V
